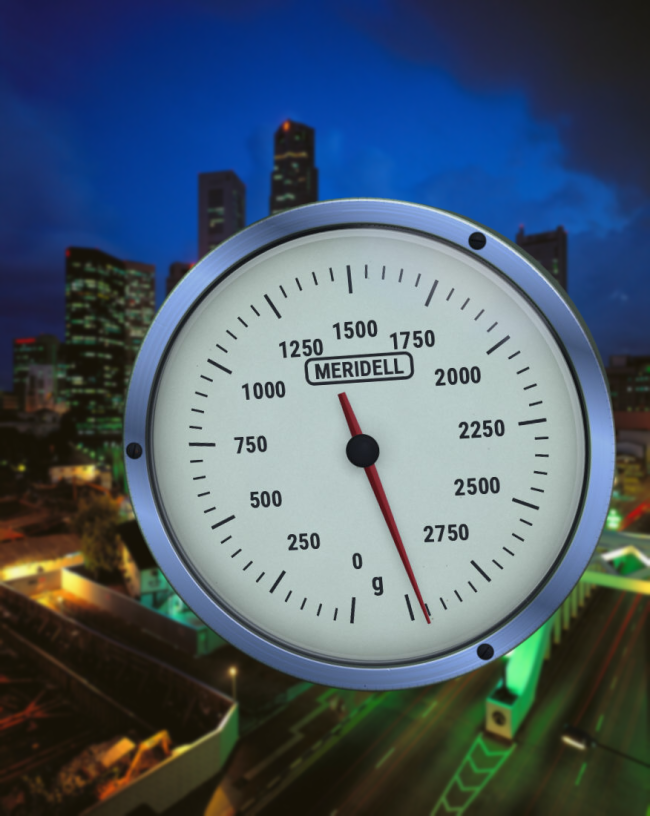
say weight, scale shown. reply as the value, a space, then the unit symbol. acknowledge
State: 2950 g
